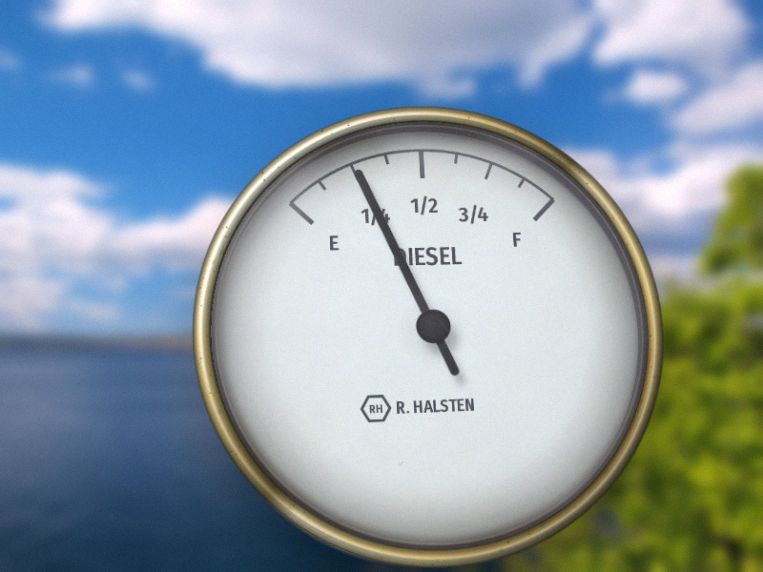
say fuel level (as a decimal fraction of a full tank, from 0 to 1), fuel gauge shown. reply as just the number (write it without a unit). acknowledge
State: 0.25
